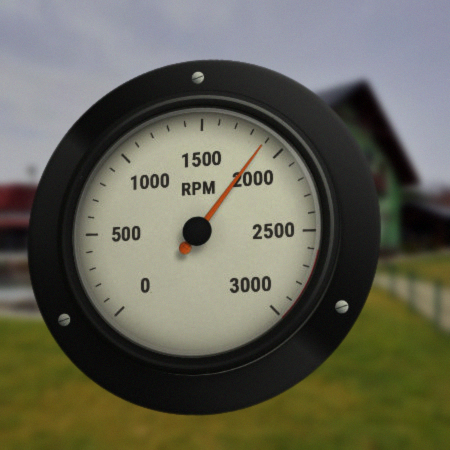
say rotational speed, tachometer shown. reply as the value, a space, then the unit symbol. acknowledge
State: 1900 rpm
